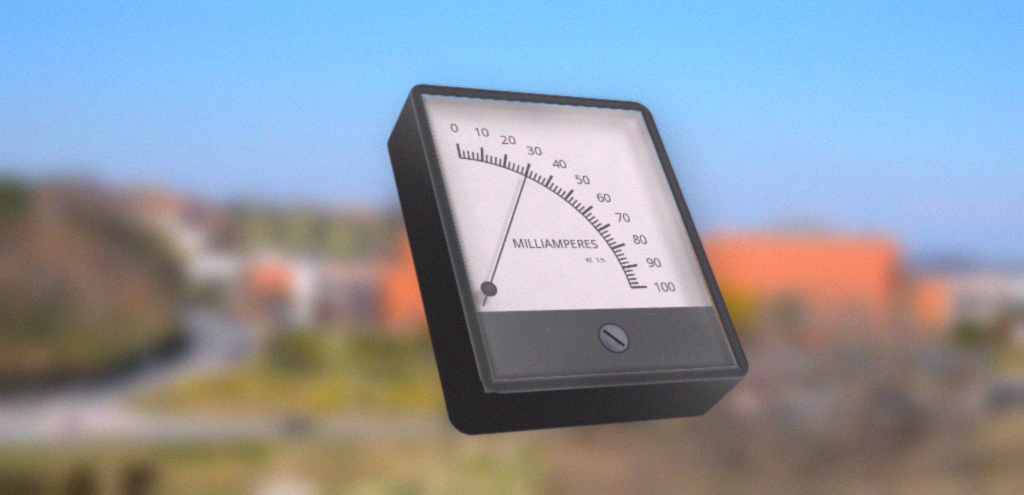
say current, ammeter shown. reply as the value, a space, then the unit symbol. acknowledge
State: 30 mA
